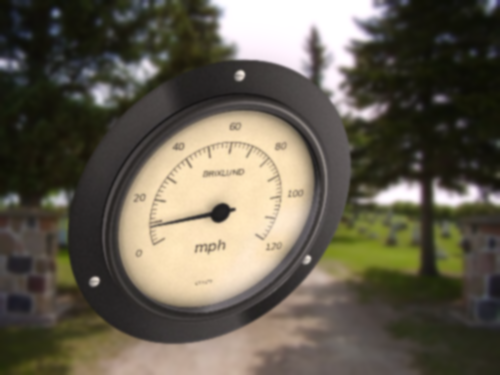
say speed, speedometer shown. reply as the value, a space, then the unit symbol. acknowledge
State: 10 mph
